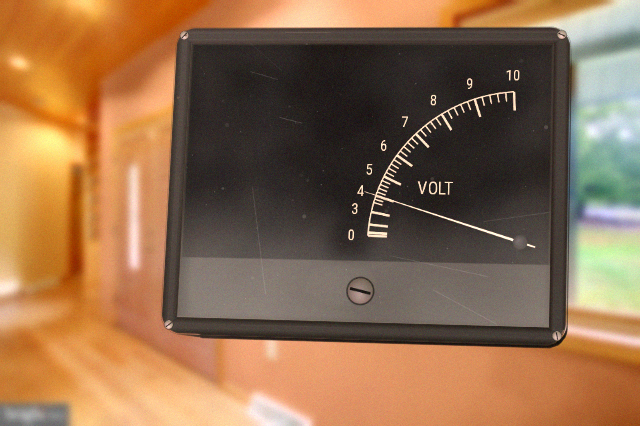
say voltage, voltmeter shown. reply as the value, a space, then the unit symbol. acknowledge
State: 4 V
